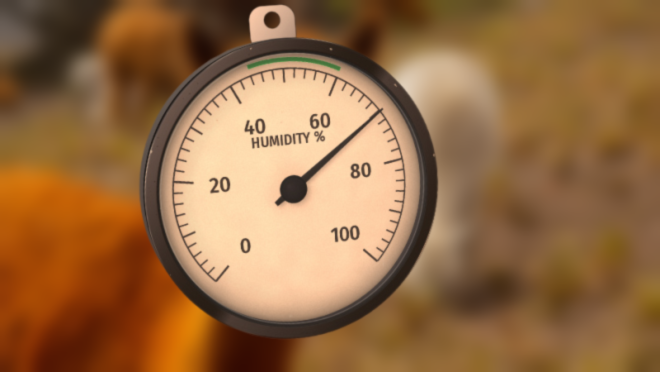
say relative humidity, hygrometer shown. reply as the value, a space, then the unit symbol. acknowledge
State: 70 %
